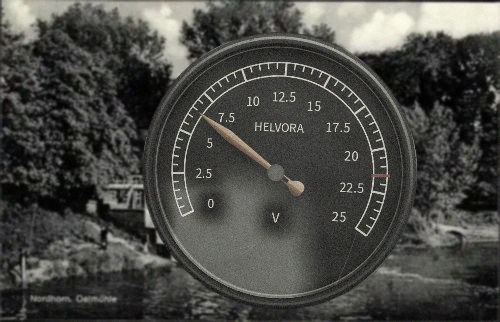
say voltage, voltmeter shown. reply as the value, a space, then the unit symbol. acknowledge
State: 6.5 V
